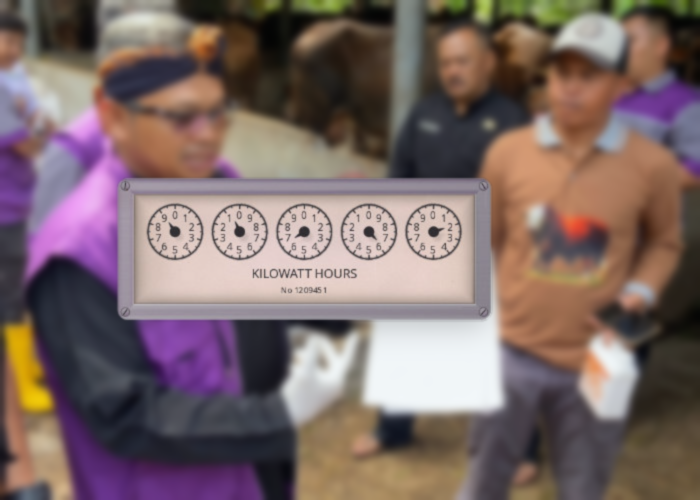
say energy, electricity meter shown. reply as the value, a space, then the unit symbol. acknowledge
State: 90662 kWh
